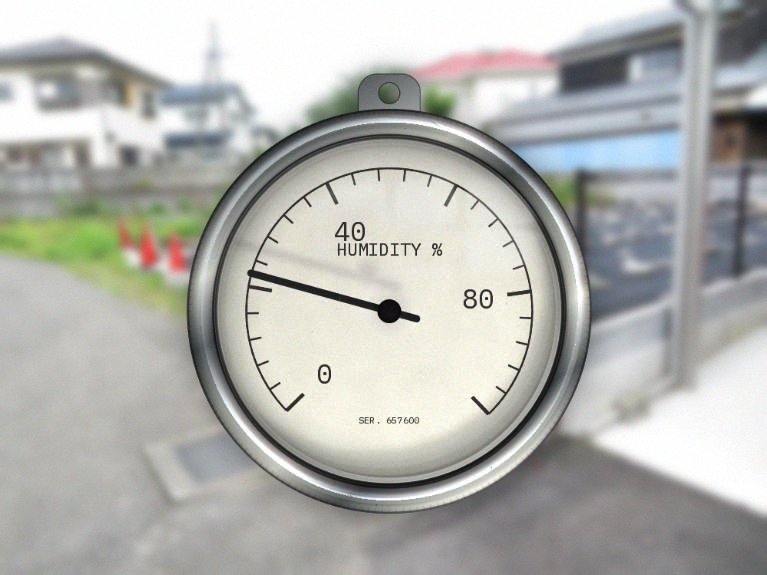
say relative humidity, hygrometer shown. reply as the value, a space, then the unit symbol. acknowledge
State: 22 %
